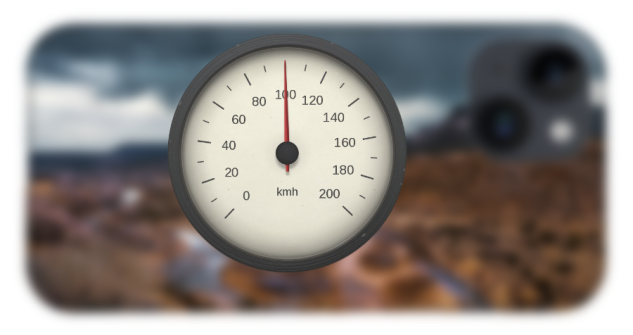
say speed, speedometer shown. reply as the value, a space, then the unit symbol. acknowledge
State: 100 km/h
